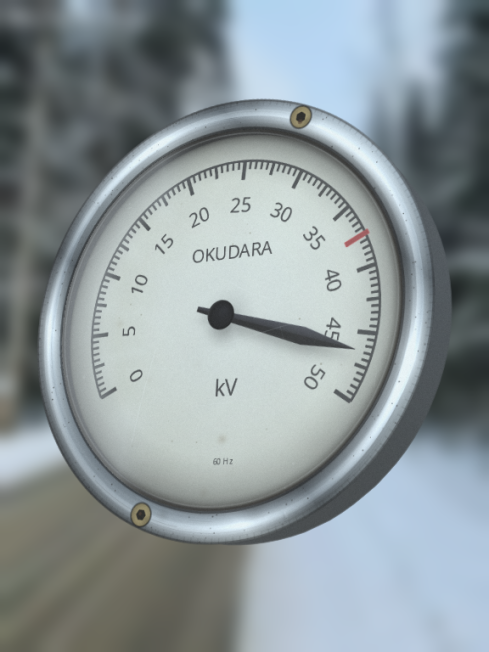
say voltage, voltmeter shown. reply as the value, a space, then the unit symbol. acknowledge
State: 46.5 kV
